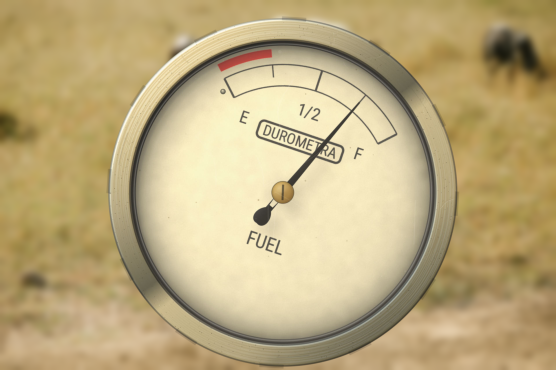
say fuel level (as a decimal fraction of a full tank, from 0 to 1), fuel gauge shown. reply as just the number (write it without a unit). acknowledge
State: 0.75
